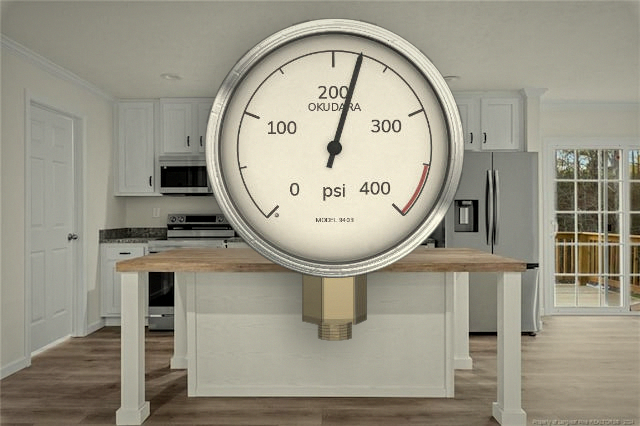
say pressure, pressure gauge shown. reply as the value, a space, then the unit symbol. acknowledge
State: 225 psi
